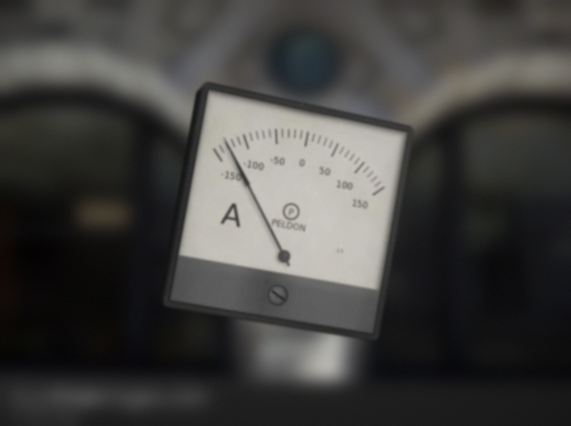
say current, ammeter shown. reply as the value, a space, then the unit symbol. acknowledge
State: -130 A
